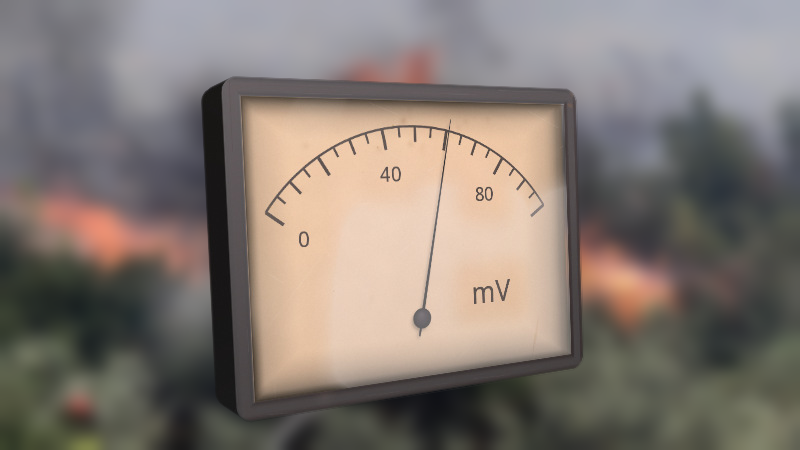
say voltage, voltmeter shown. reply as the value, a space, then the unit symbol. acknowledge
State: 60 mV
